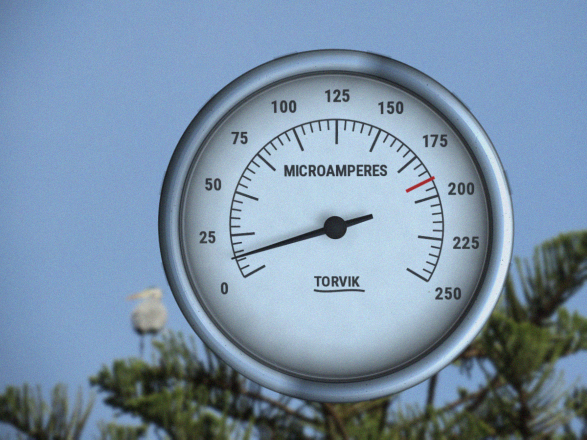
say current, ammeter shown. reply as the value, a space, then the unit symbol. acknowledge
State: 12.5 µA
